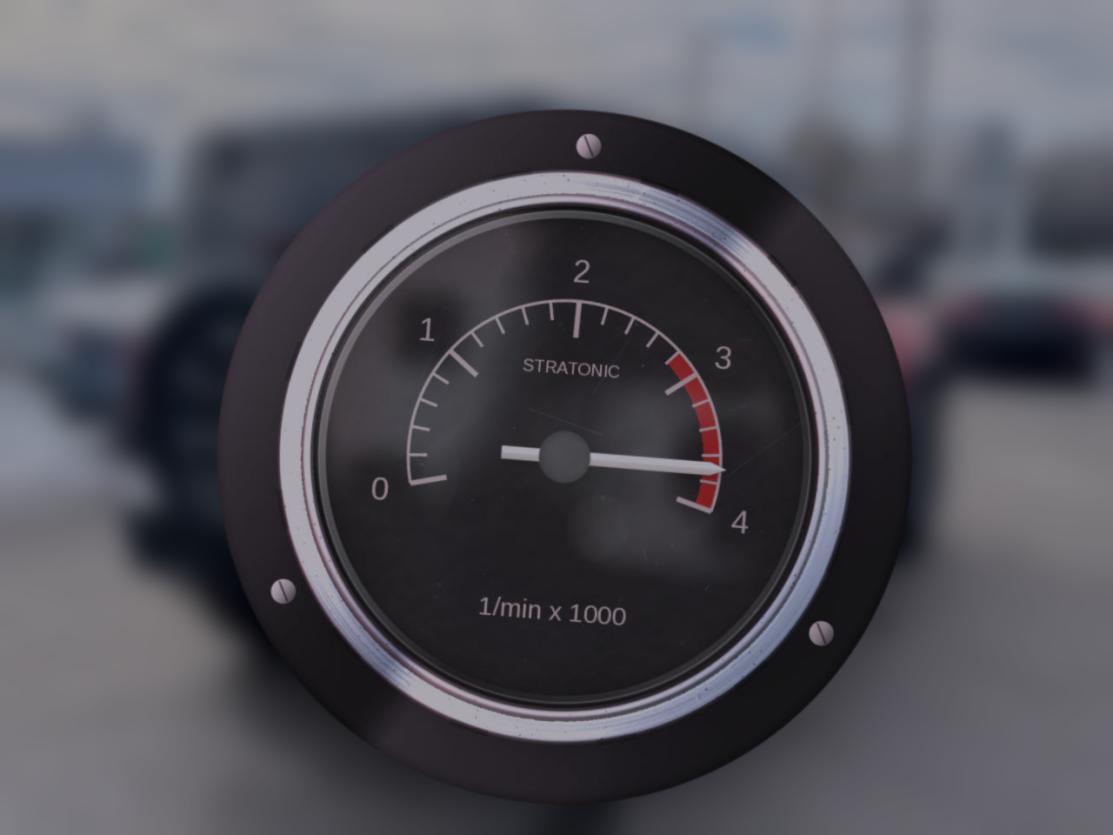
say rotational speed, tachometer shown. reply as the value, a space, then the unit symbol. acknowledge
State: 3700 rpm
